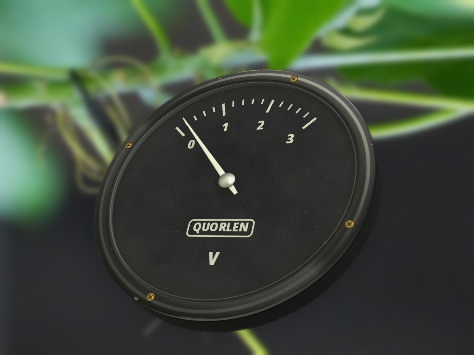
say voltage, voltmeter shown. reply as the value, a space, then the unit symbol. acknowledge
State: 0.2 V
